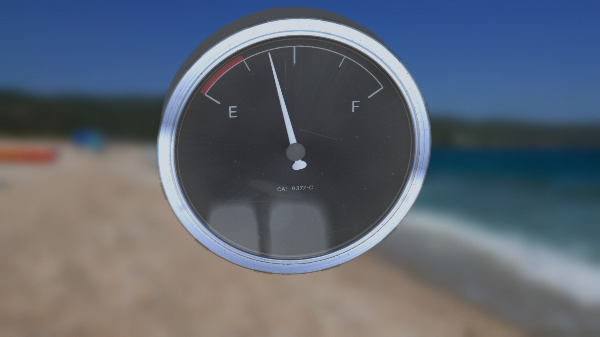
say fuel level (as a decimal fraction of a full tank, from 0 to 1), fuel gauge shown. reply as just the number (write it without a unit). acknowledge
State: 0.375
